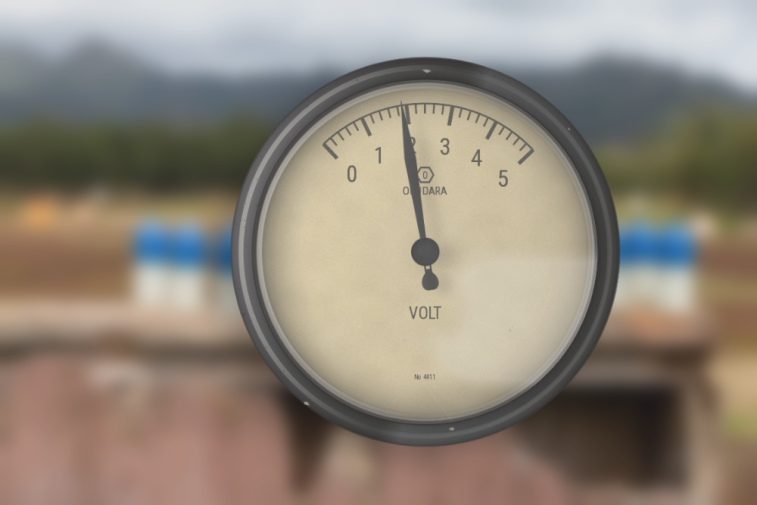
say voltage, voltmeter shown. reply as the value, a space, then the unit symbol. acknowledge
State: 1.9 V
